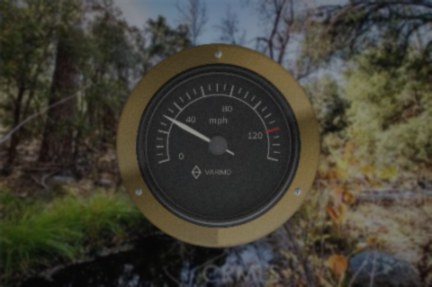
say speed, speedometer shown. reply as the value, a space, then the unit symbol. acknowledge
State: 30 mph
